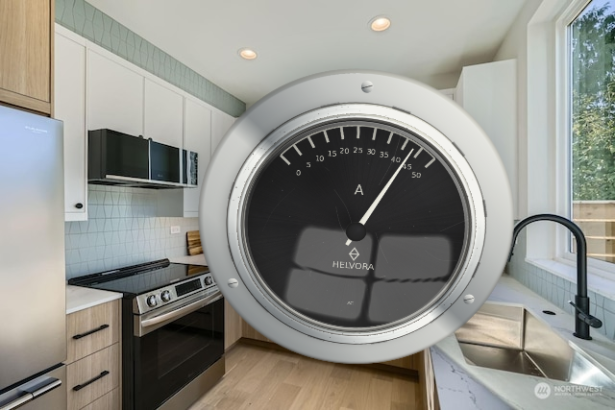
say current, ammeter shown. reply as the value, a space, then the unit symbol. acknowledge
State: 42.5 A
